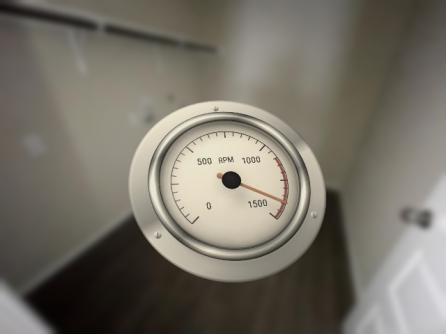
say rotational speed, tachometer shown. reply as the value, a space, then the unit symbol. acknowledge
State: 1400 rpm
